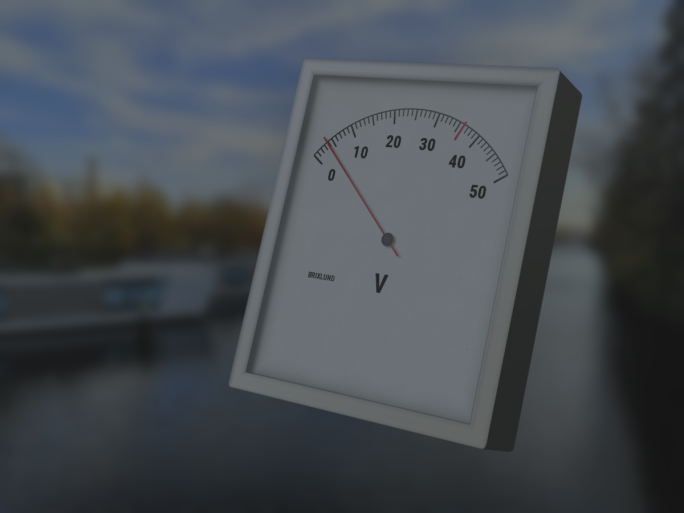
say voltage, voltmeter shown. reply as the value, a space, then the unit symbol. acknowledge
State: 4 V
